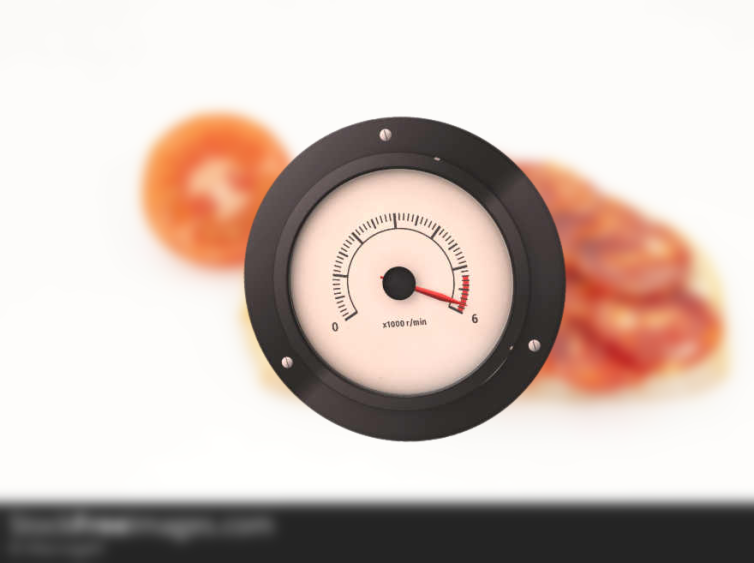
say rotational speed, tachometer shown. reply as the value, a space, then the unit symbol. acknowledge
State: 5800 rpm
